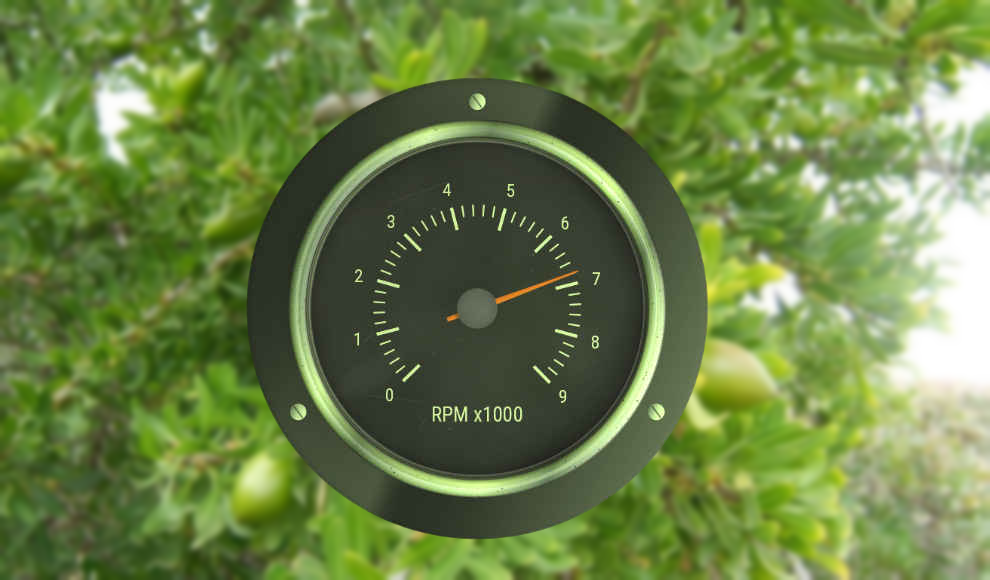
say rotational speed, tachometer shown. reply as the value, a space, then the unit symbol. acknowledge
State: 6800 rpm
